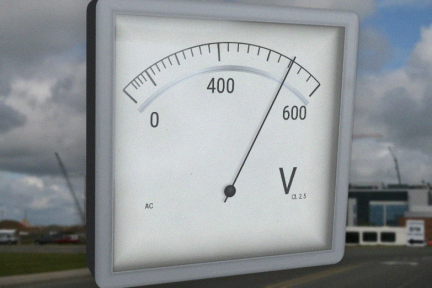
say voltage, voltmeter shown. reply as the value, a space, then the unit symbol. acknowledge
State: 540 V
